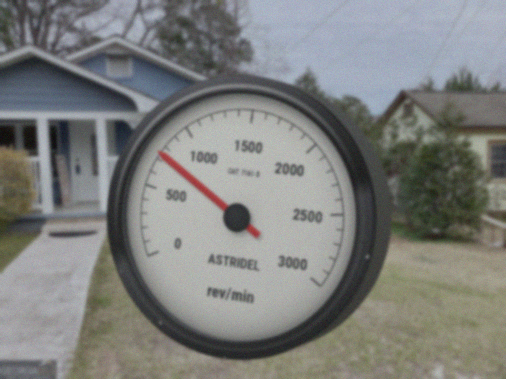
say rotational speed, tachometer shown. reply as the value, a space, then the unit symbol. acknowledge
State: 750 rpm
